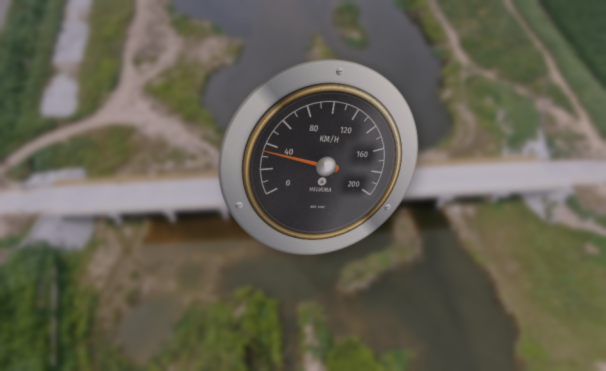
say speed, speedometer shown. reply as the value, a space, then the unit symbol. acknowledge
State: 35 km/h
